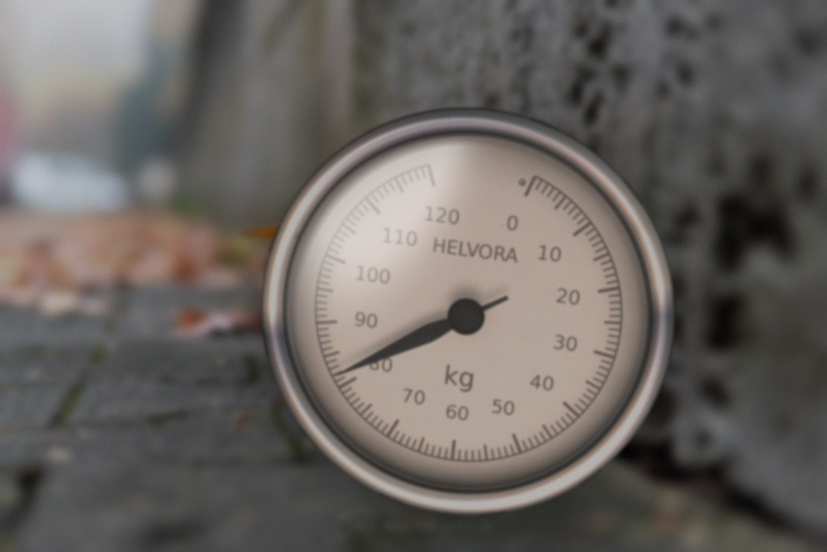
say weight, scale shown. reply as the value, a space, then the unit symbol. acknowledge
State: 82 kg
